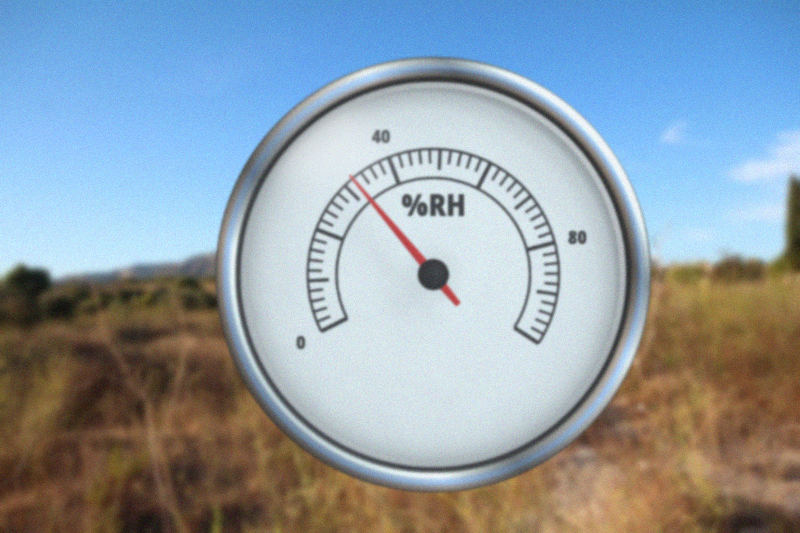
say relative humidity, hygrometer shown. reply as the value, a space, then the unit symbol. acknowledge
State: 32 %
